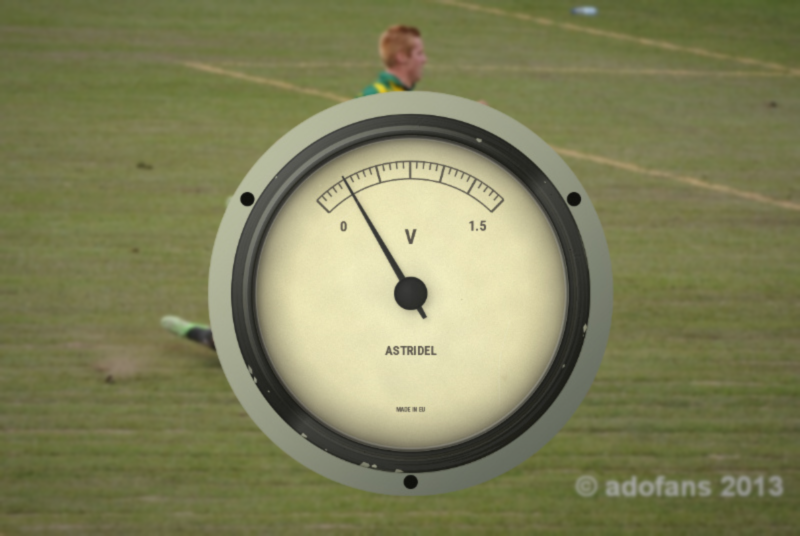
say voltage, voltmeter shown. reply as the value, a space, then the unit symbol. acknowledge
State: 0.25 V
